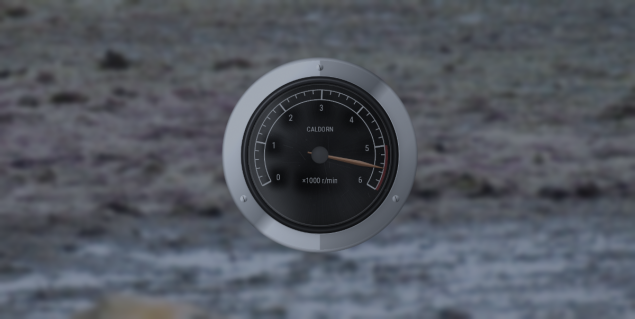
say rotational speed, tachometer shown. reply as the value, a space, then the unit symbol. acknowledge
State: 5500 rpm
